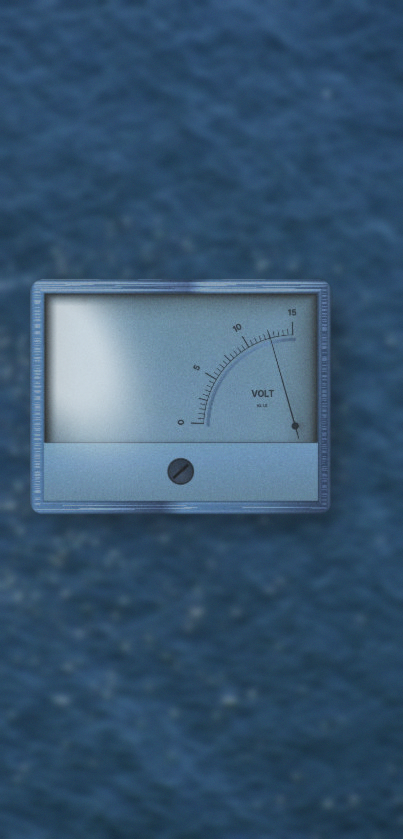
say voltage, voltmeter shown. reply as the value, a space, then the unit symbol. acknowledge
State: 12.5 V
